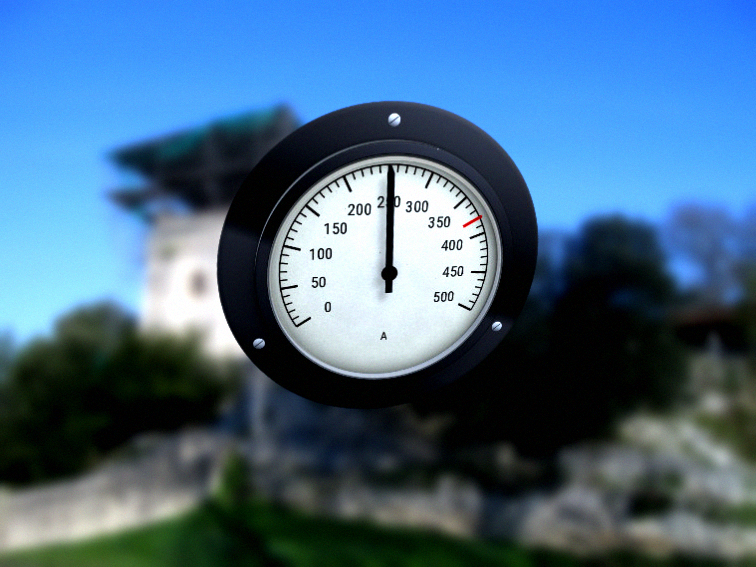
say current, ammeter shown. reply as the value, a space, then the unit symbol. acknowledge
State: 250 A
